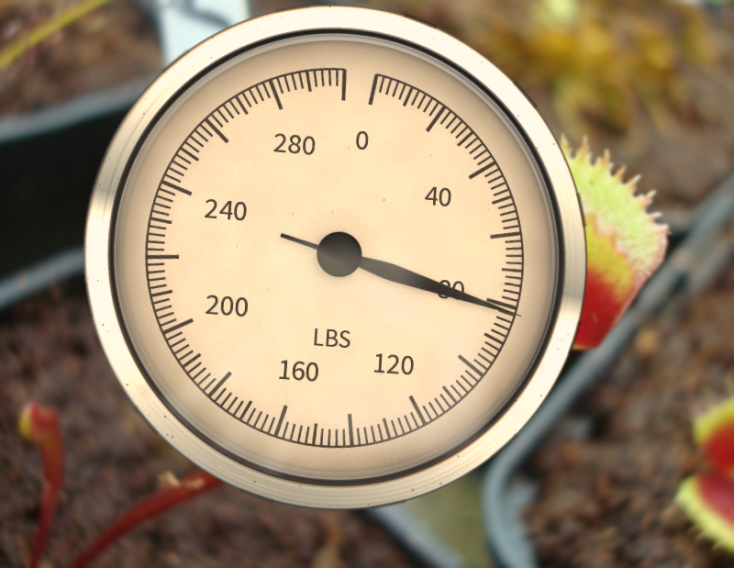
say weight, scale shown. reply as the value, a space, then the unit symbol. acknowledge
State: 82 lb
